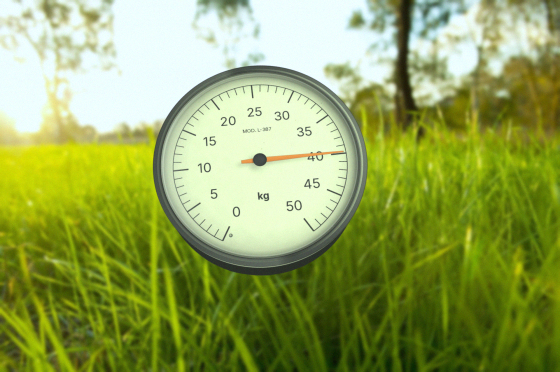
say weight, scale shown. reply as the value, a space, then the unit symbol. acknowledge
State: 40 kg
